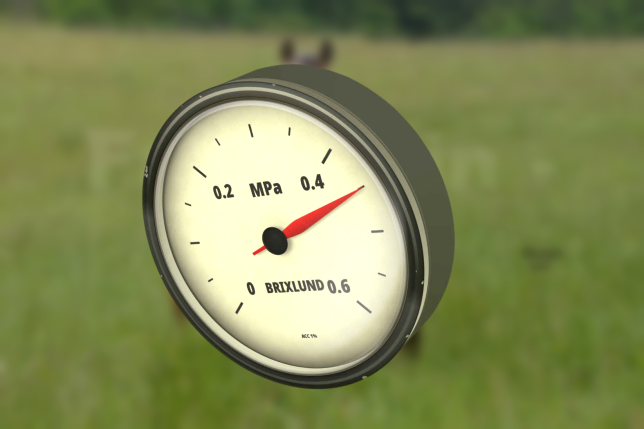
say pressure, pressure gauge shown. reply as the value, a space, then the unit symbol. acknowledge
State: 0.45 MPa
